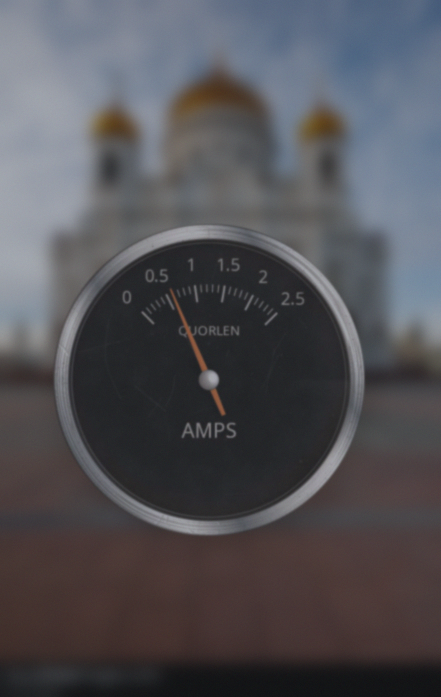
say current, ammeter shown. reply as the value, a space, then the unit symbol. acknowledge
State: 0.6 A
